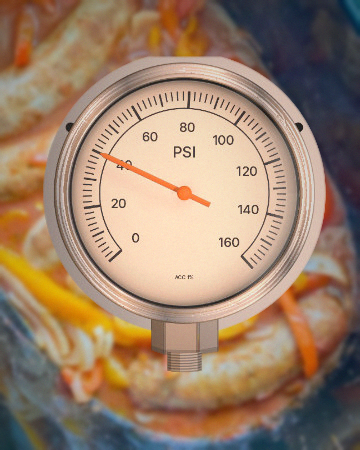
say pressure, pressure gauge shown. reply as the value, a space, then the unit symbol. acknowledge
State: 40 psi
